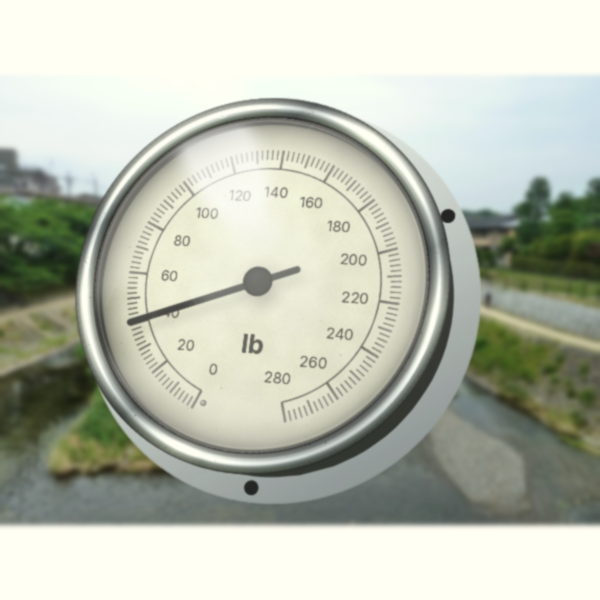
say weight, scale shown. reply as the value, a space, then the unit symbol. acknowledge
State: 40 lb
